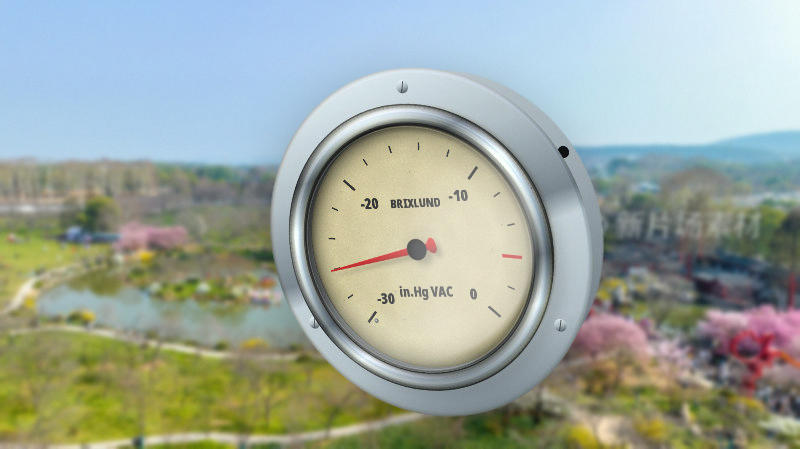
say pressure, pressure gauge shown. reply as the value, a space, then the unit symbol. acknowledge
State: -26 inHg
